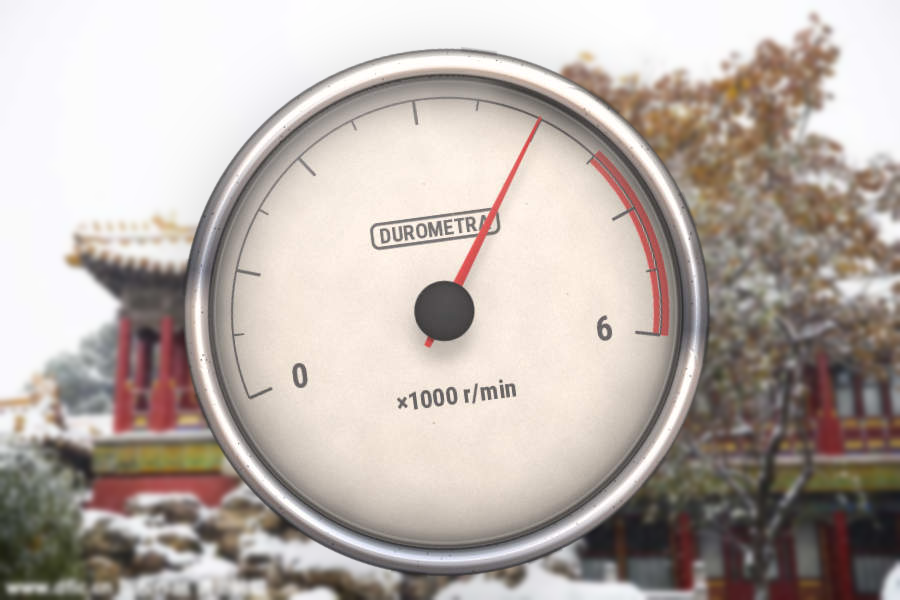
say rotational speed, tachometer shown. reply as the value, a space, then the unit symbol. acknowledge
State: 4000 rpm
